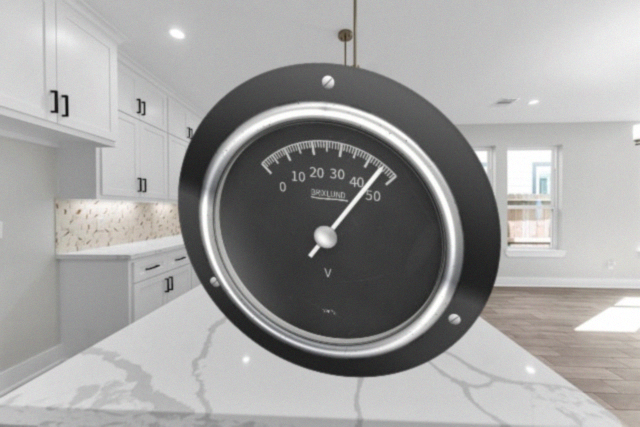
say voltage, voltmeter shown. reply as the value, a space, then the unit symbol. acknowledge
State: 45 V
